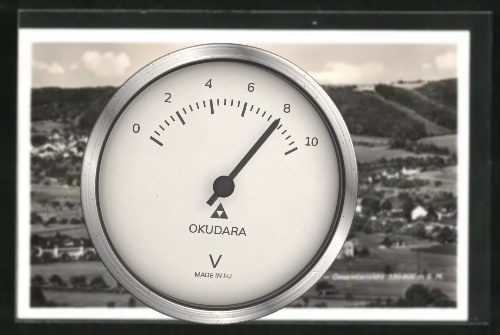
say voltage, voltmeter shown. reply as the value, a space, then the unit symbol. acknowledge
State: 8 V
